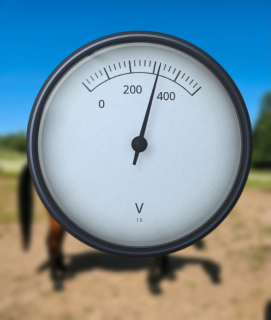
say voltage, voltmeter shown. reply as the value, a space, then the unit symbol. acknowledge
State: 320 V
